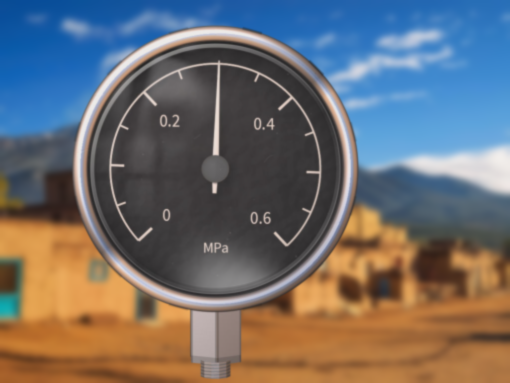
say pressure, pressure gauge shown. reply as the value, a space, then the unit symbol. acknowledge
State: 0.3 MPa
